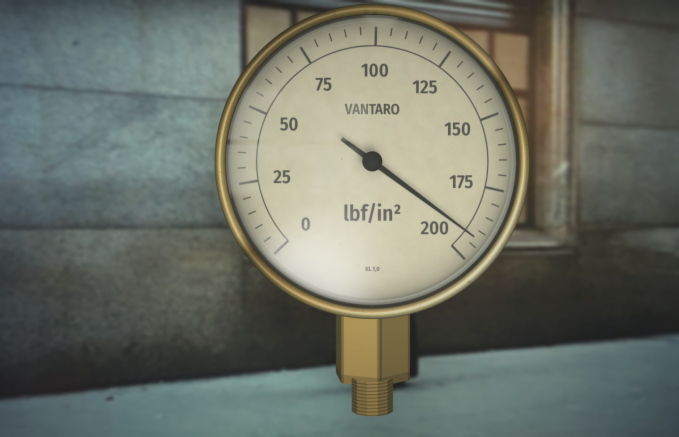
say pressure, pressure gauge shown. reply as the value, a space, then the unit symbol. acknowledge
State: 192.5 psi
